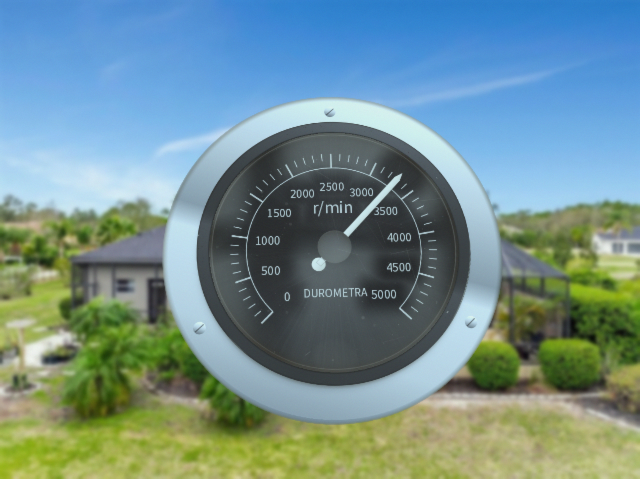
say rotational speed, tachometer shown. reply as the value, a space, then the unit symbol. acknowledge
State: 3300 rpm
